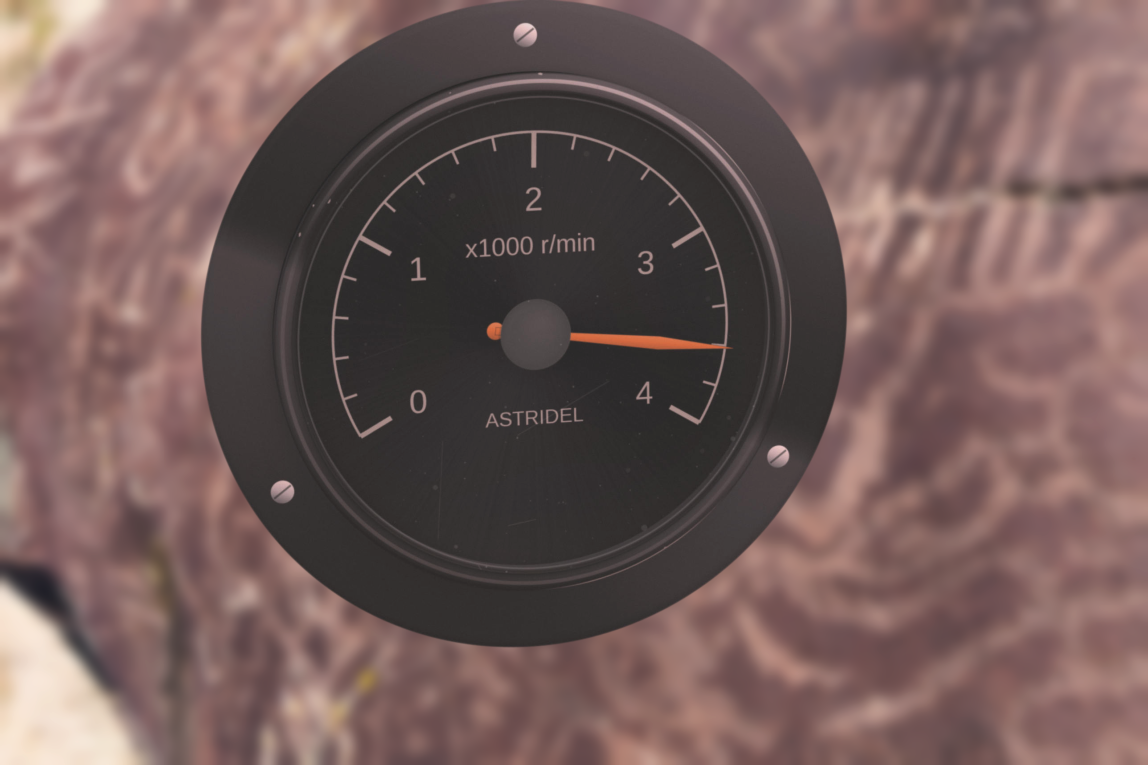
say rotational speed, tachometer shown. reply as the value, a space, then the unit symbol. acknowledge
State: 3600 rpm
